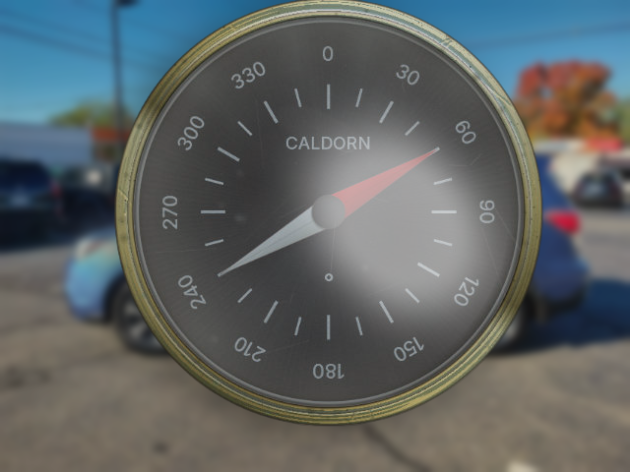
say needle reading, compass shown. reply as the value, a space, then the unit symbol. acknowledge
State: 60 °
